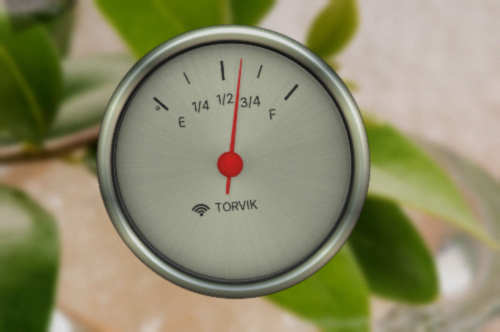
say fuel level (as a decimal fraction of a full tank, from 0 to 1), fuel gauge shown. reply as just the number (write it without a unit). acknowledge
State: 0.625
